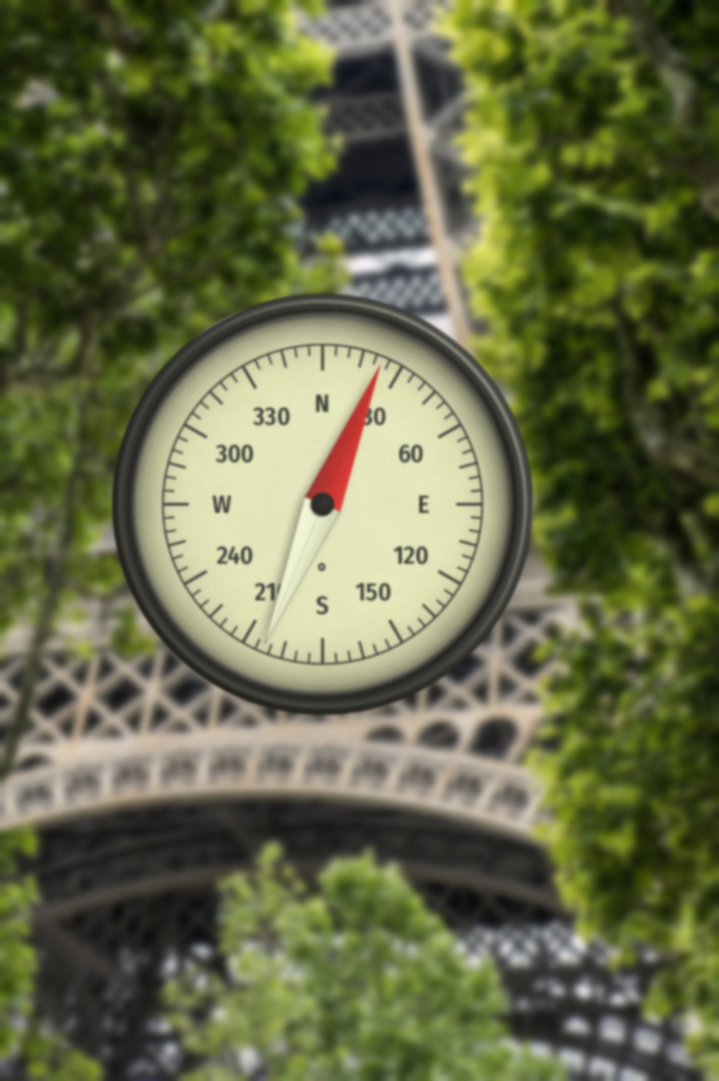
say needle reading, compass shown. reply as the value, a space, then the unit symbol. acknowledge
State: 22.5 °
